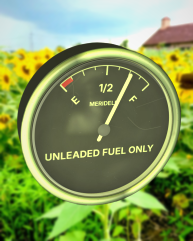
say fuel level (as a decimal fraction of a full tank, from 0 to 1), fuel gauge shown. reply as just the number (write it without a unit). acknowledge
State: 0.75
